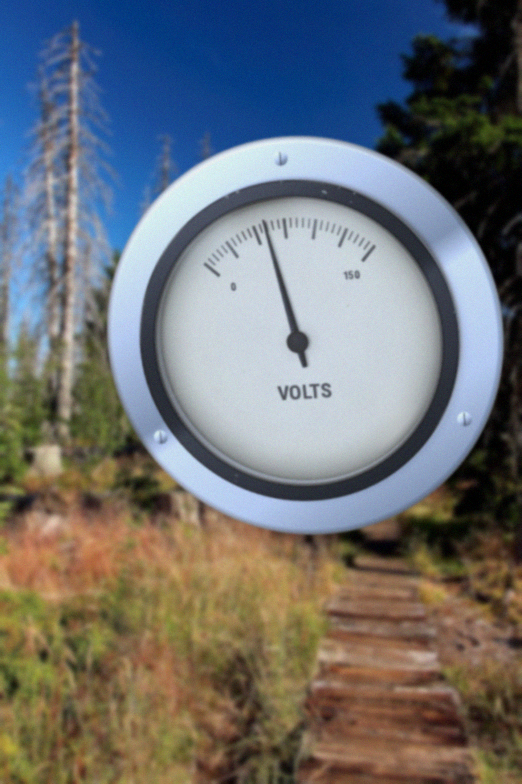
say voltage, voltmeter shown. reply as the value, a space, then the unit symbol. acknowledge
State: 60 V
